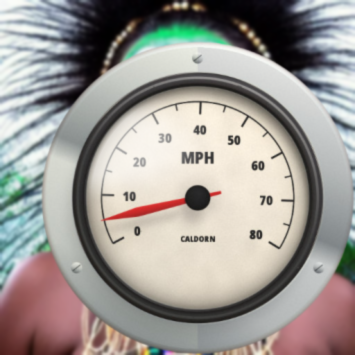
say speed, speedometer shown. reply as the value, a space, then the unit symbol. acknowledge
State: 5 mph
